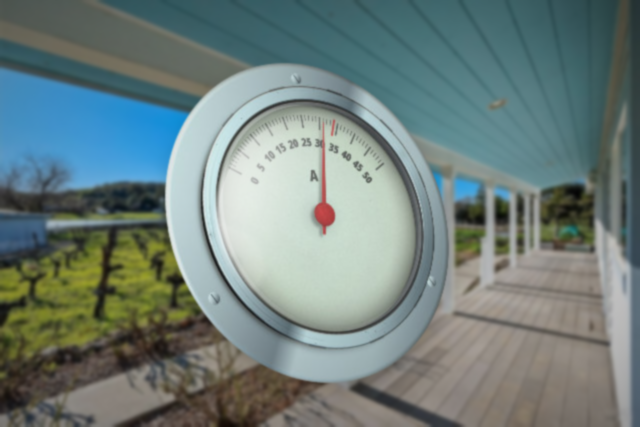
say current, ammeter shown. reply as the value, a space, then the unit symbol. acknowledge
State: 30 A
